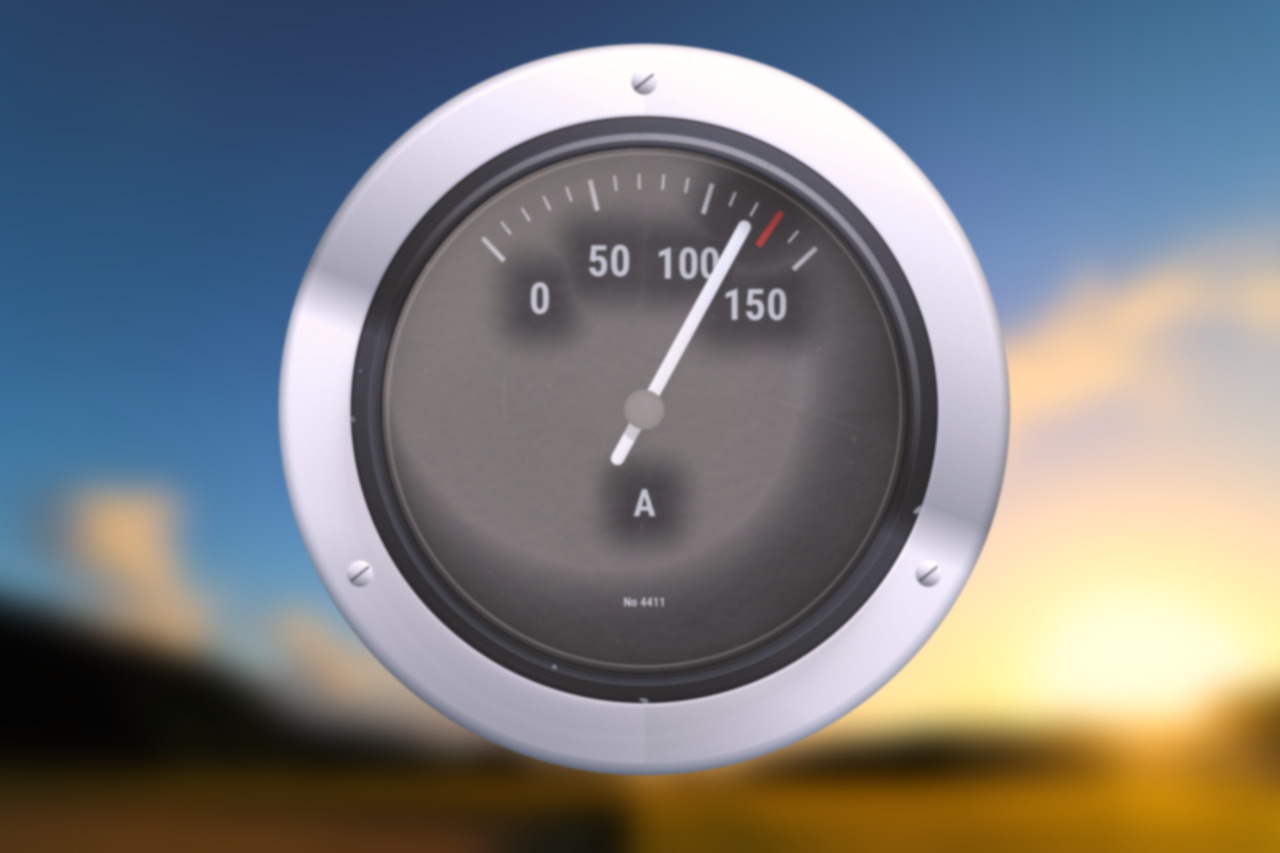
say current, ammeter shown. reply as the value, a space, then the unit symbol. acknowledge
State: 120 A
